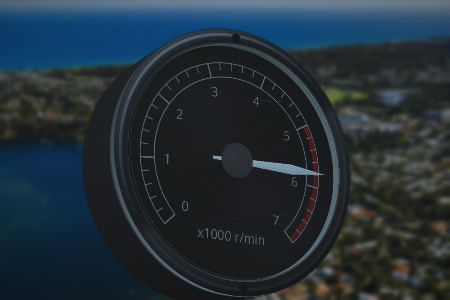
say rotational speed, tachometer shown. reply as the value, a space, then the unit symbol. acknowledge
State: 5800 rpm
